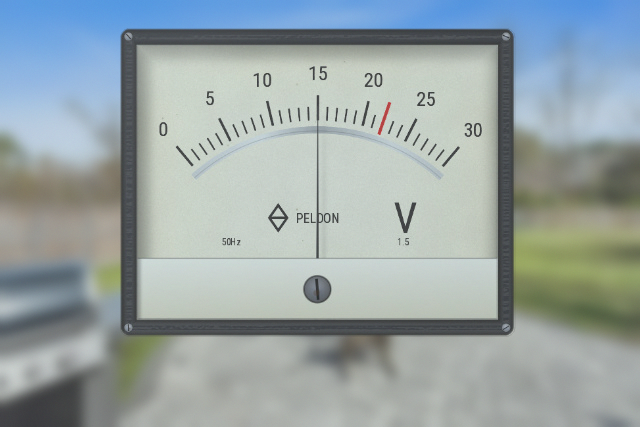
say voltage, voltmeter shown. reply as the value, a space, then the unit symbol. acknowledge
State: 15 V
